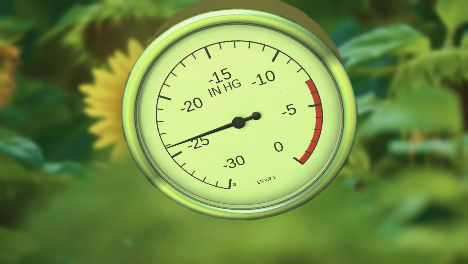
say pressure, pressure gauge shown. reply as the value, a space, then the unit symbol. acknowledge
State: -24 inHg
